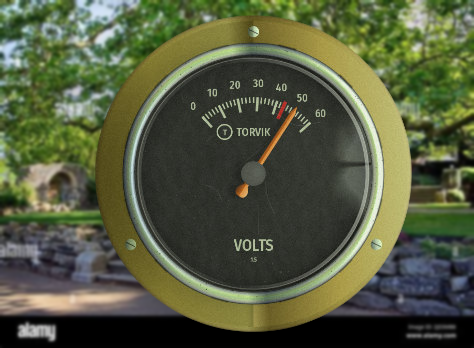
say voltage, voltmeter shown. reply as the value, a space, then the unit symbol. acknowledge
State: 50 V
